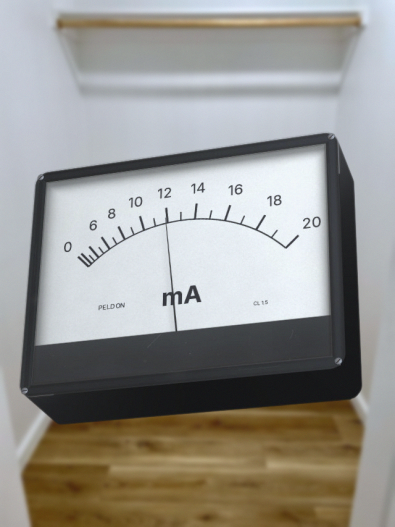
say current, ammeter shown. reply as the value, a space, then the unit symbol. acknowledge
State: 12 mA
